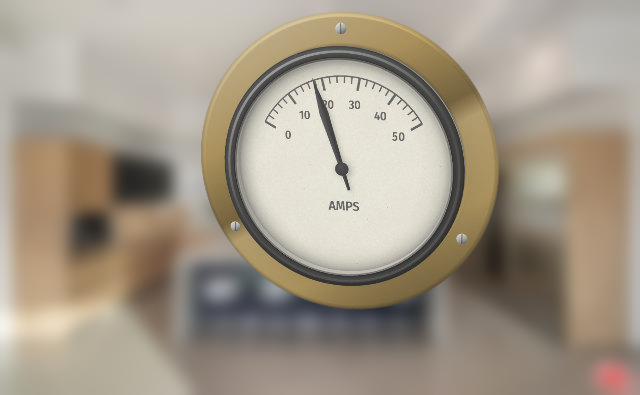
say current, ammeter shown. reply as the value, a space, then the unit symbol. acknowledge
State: 18 A
